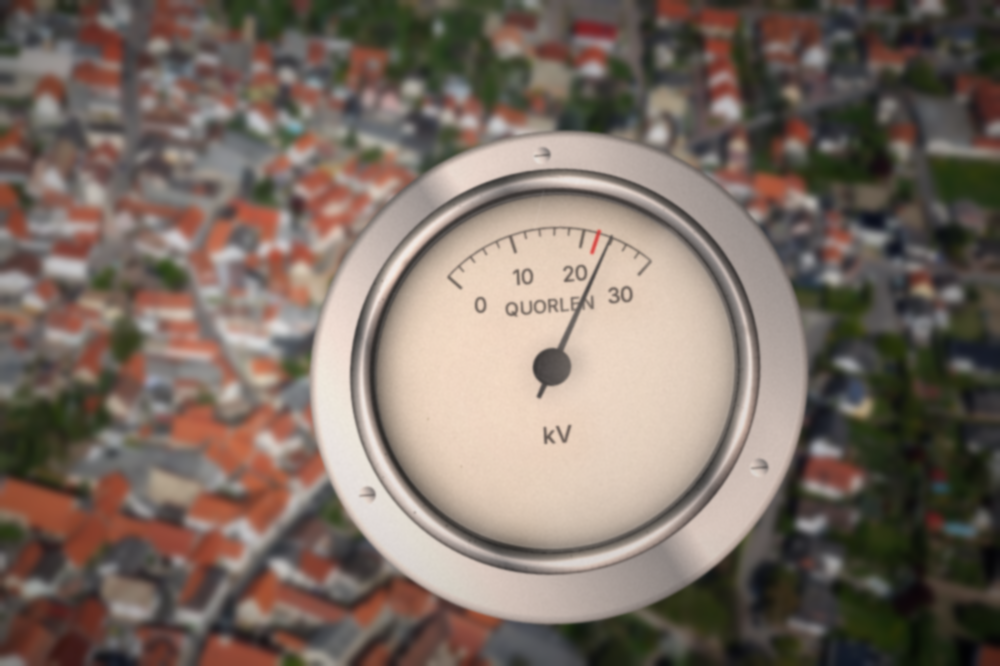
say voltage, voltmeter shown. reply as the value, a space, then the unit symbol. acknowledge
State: 24 kV
